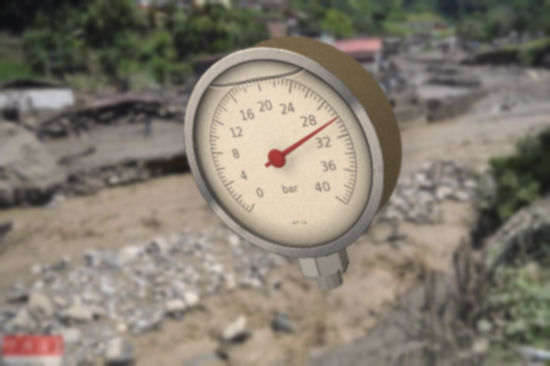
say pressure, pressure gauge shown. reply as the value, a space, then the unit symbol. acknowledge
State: 30 bar
